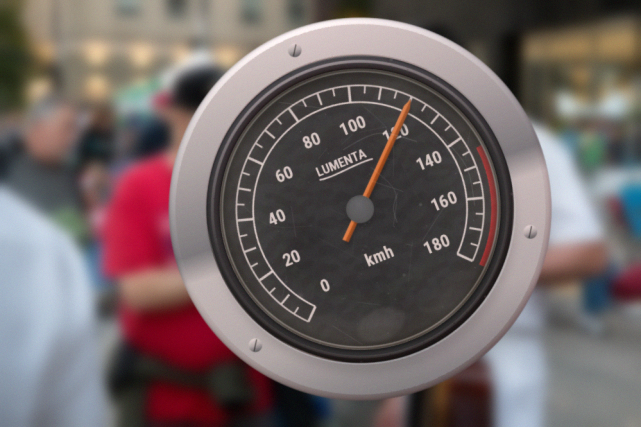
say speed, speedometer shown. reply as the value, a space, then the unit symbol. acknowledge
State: 120 km/h
